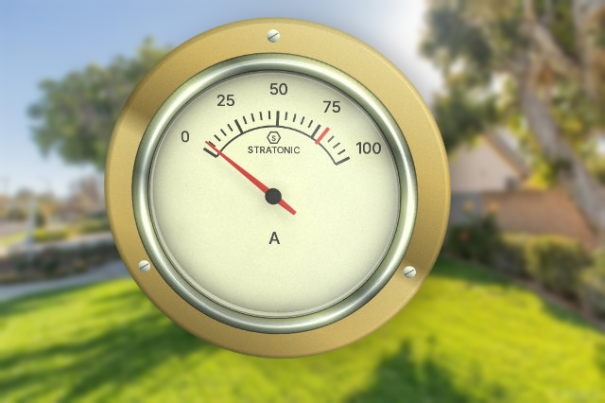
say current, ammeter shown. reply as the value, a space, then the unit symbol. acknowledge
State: 5 A
